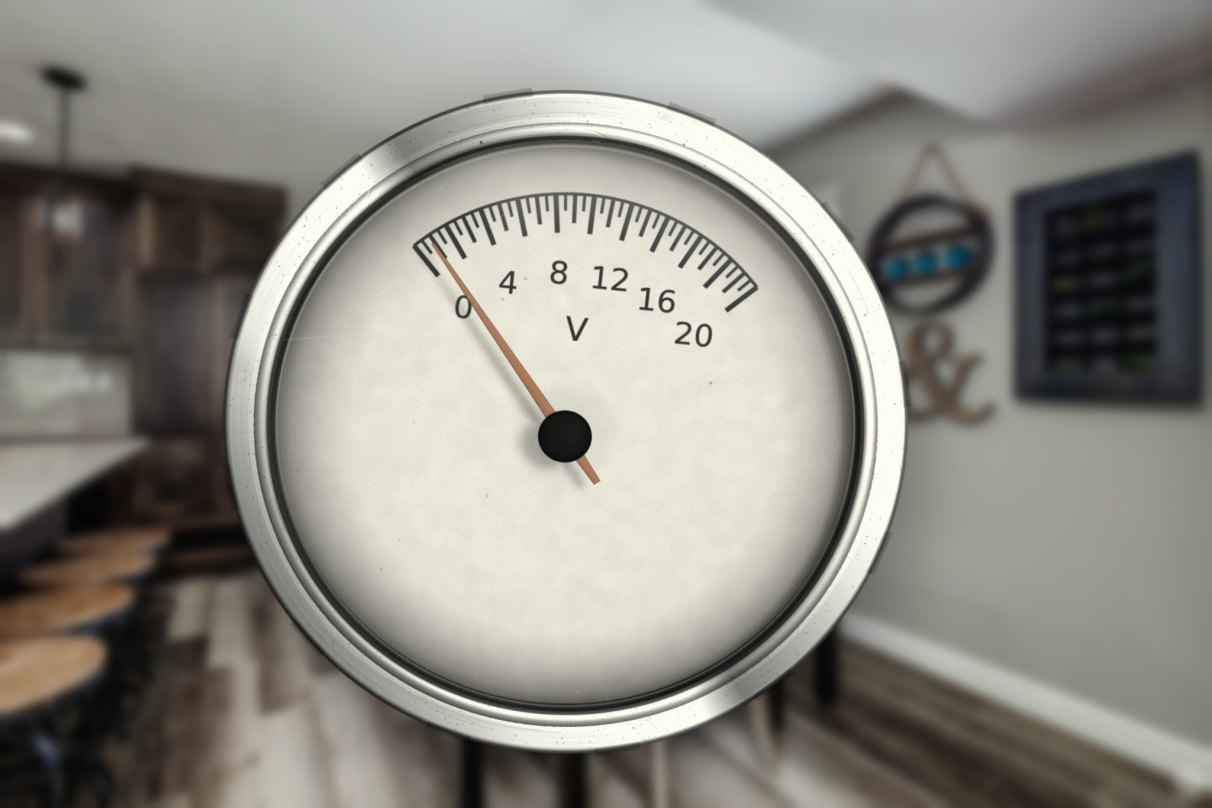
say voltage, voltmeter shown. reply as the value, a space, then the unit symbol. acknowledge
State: 1 V
